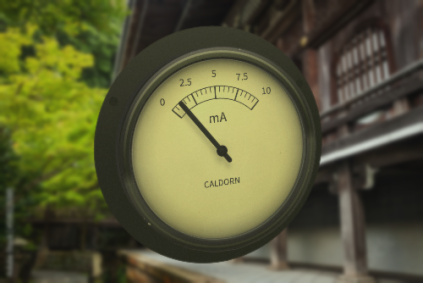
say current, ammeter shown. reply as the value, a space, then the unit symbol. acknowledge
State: 1 mA
